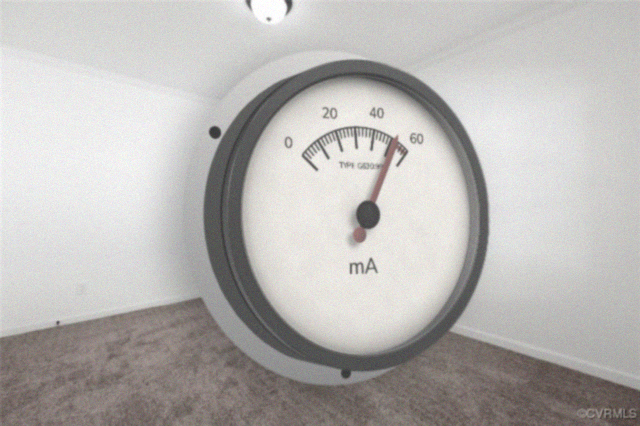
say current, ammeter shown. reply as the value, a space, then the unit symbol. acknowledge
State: 50 mA
